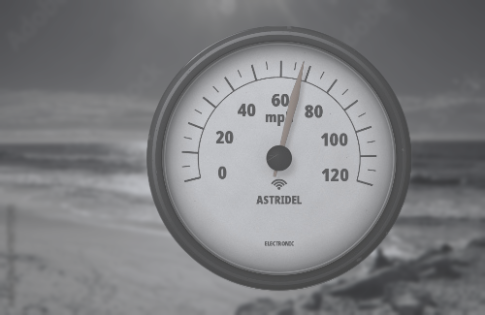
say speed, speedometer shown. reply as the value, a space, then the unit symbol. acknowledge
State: 67.5 mph
